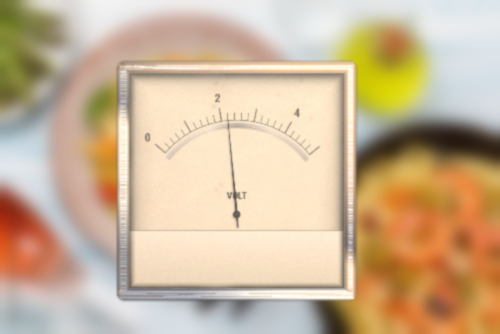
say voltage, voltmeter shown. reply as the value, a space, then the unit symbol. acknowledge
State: 2.2 V
